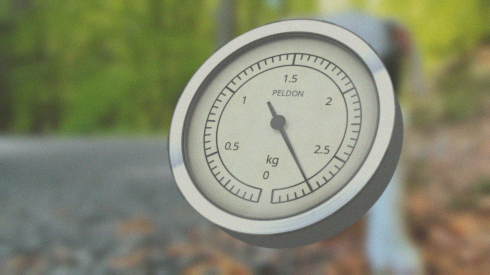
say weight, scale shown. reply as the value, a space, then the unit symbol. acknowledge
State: 2.75 kg
